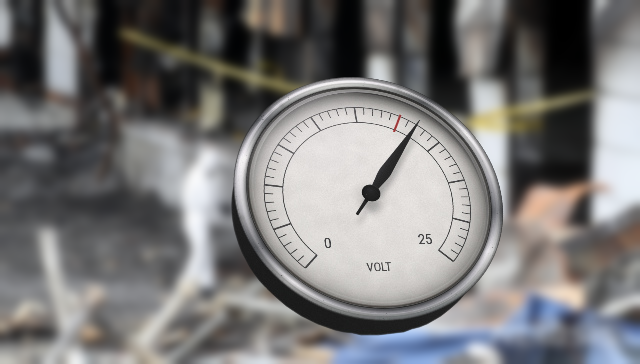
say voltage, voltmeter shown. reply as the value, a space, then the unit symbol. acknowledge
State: 16 V
